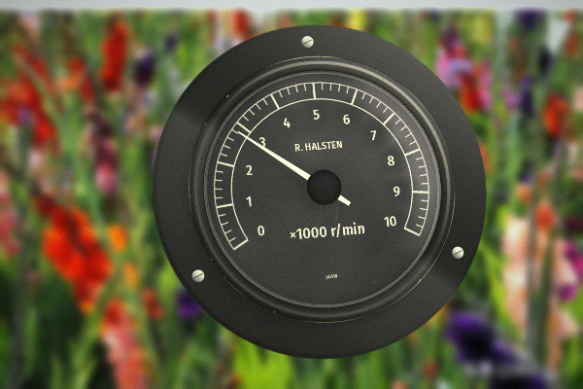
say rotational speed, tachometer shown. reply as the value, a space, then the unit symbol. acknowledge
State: 2800 rpm
